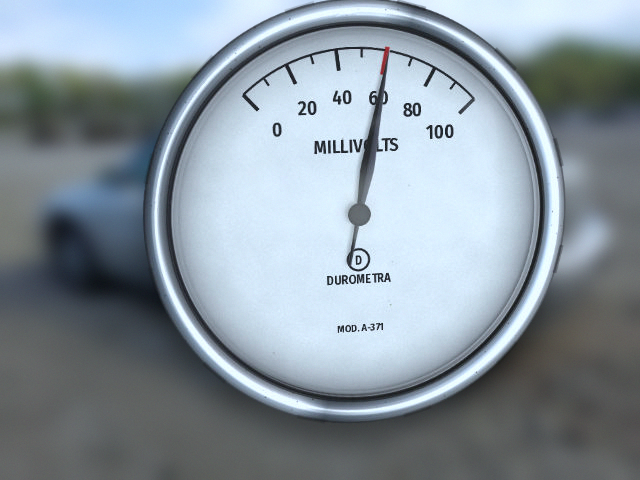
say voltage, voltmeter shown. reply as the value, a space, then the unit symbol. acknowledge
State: 60 mV
